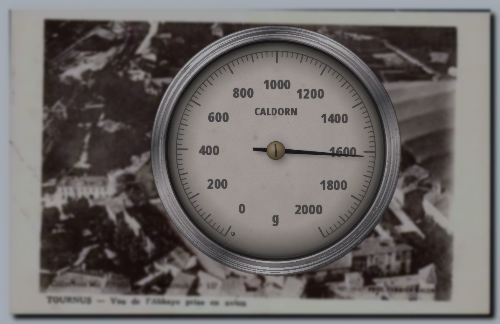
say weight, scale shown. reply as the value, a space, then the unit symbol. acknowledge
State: 1620 g
